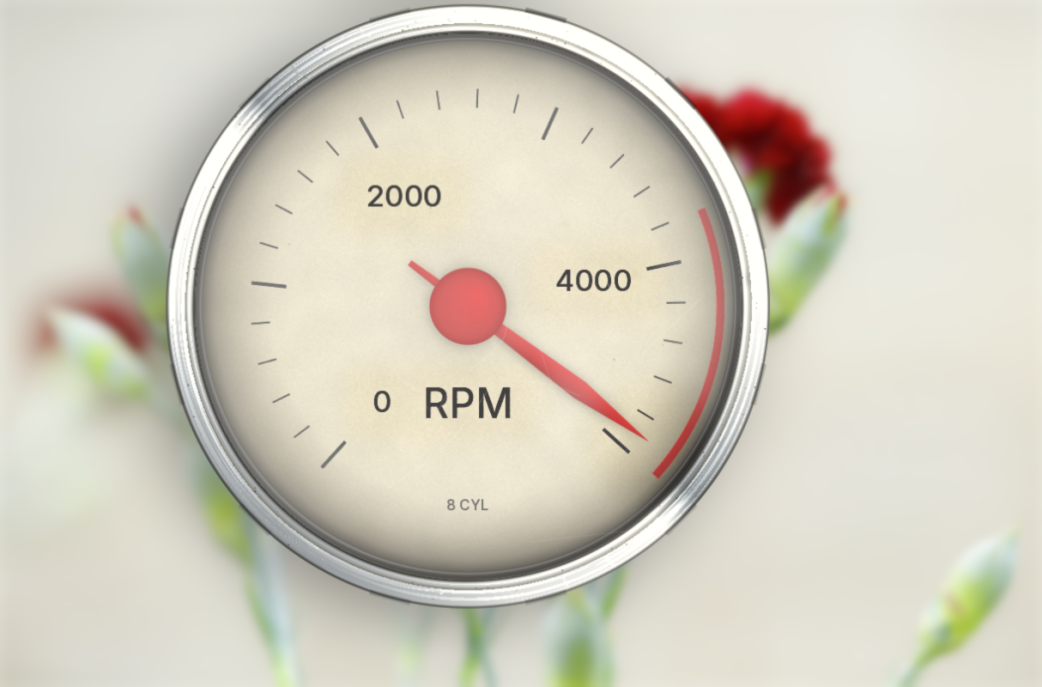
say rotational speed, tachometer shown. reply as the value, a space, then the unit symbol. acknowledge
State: 4900 rpm
